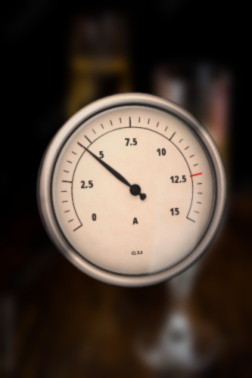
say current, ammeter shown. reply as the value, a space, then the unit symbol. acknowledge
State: 4.5 A
